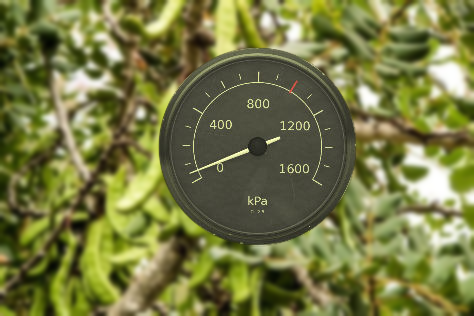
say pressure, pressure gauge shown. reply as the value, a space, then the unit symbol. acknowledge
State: 50 kPa
